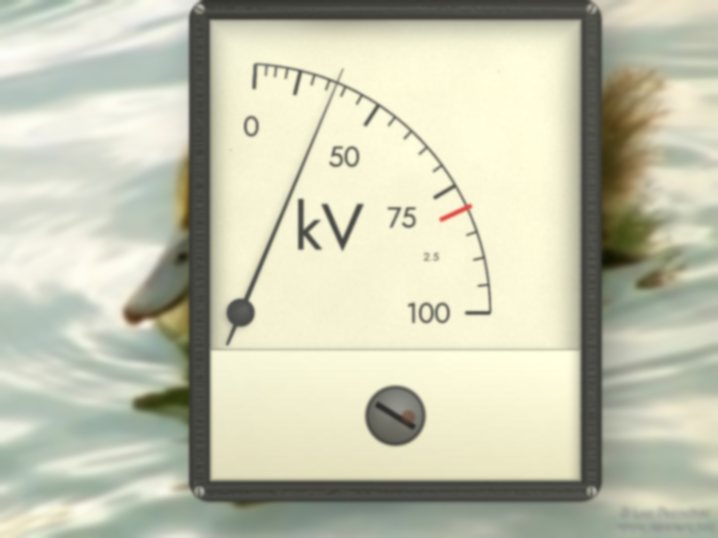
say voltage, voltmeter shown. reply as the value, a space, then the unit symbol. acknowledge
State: 37.5 kV
